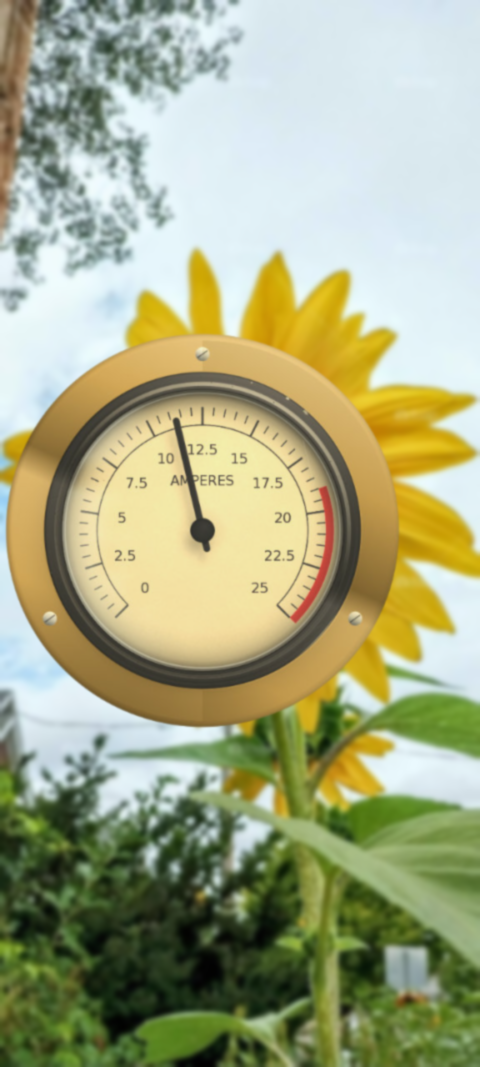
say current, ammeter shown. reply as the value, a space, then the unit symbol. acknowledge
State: 11.25 A
